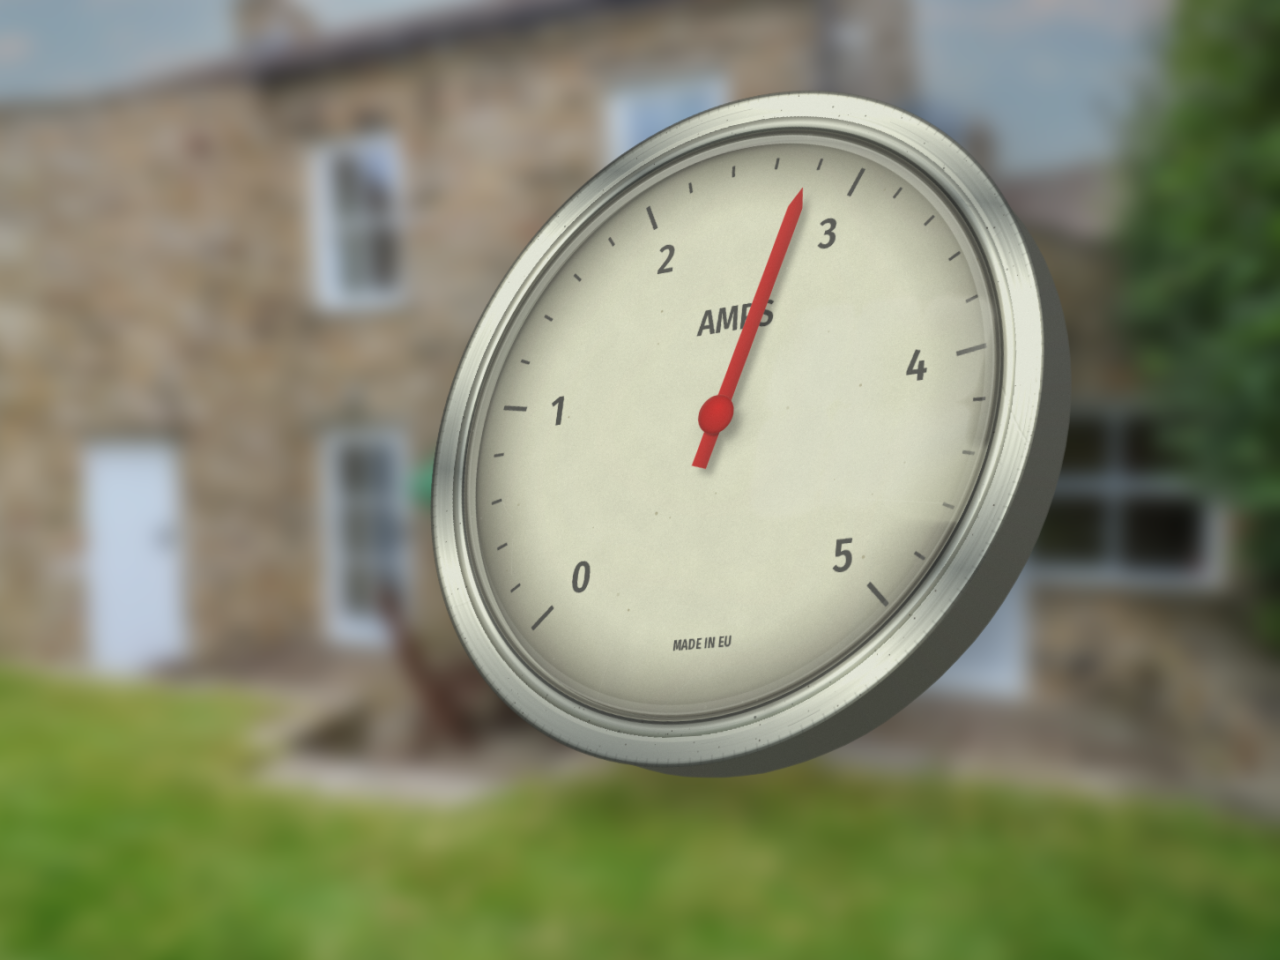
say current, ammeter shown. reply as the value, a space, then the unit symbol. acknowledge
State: 2.8 A
